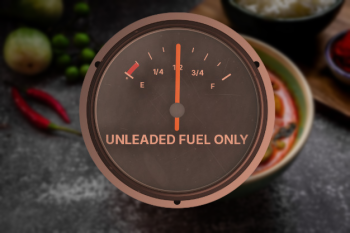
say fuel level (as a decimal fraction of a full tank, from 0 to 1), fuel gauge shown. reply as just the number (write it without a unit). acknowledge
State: 0.5
